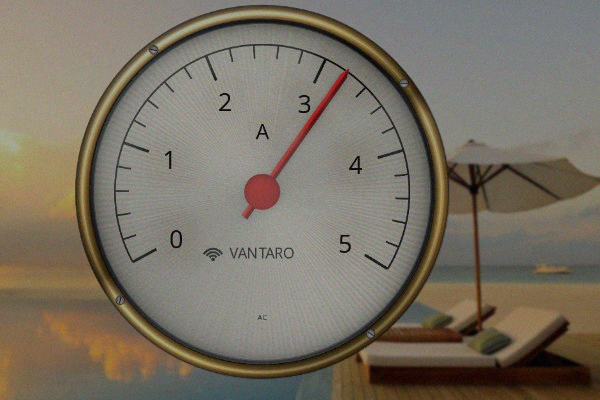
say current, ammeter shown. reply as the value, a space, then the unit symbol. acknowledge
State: 3.2 A
